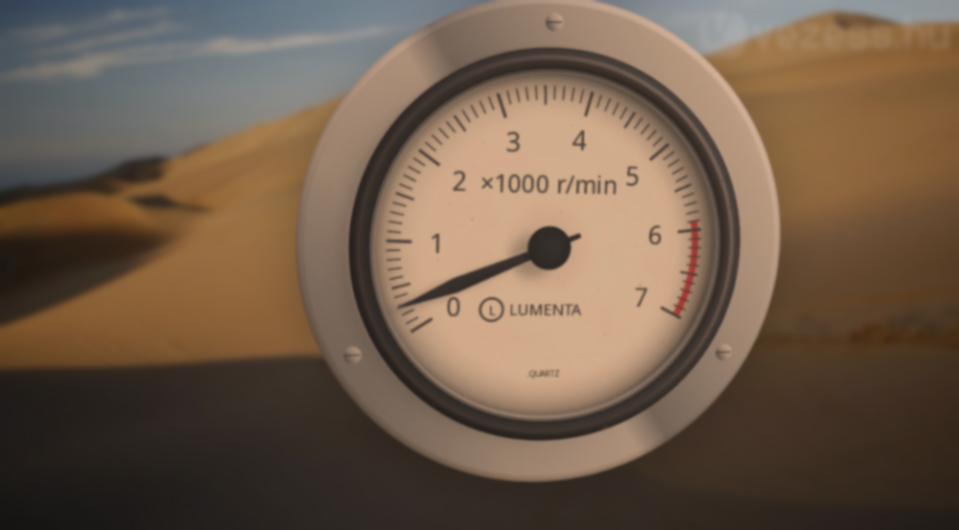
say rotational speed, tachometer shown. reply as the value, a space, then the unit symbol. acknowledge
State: 300 rpm
